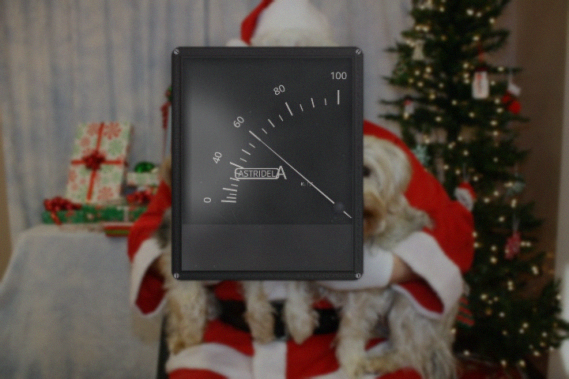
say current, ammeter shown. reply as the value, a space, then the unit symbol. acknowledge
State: 60 A
